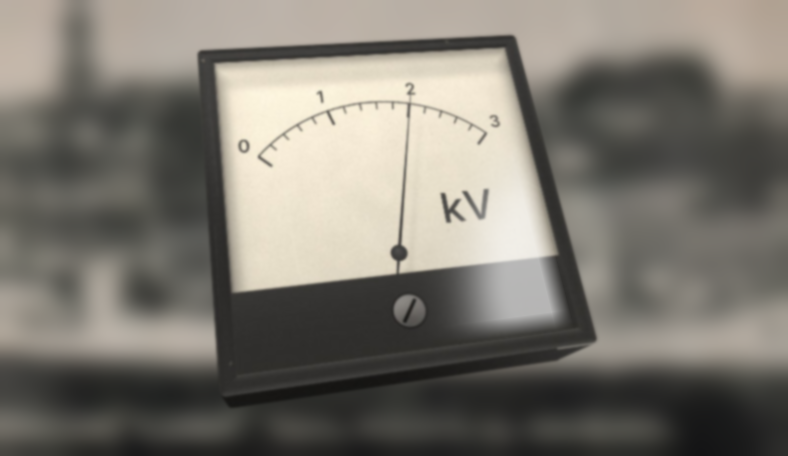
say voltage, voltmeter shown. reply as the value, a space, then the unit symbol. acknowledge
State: 2 kV
